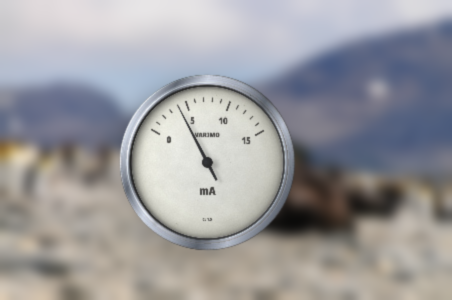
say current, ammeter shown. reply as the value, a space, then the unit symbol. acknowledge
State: 4 mA
